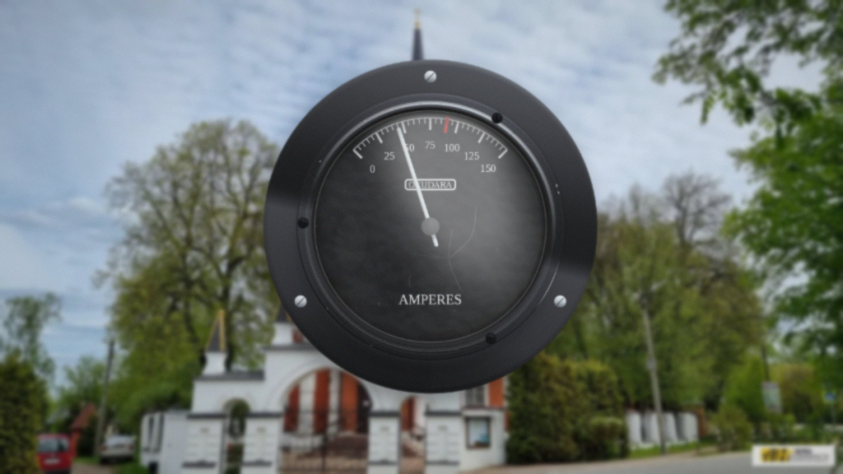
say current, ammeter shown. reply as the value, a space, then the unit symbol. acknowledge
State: 45 A
